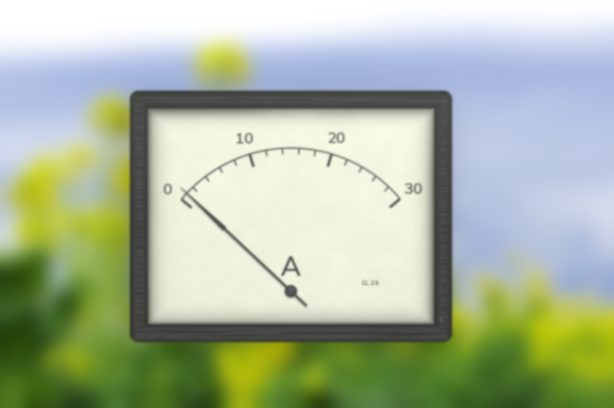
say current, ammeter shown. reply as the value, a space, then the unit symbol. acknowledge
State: 1 A
